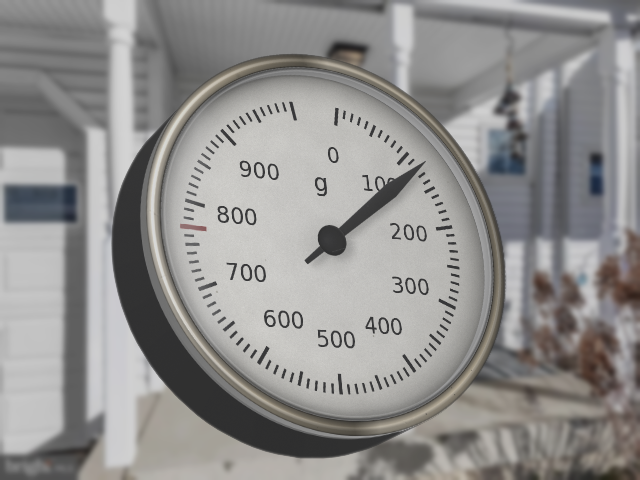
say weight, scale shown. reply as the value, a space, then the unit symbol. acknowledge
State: 120 g
